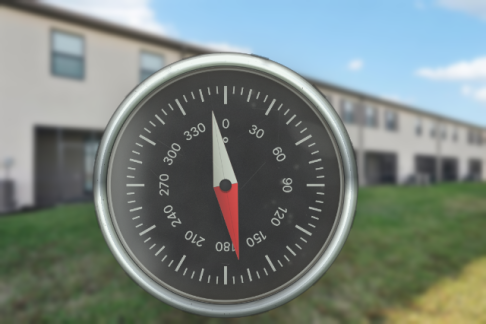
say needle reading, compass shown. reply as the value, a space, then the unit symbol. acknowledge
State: 170 °
